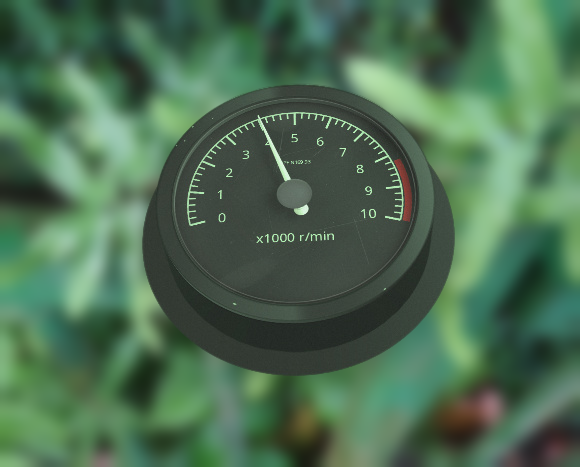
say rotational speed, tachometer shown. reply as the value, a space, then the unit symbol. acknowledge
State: 4000 rpm
